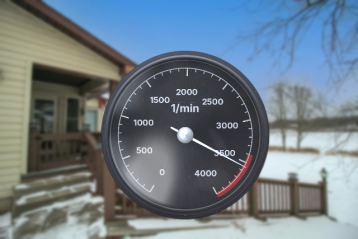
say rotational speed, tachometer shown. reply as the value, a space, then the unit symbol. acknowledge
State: 3550 rpm
